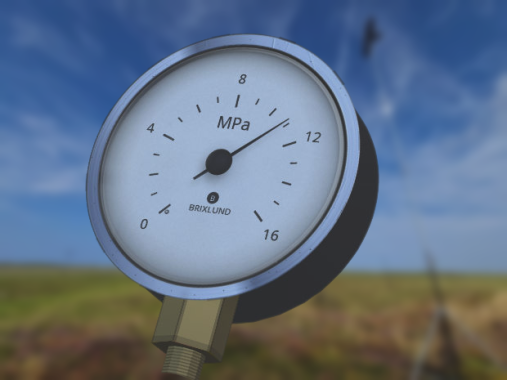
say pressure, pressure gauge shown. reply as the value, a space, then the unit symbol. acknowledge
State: 11 MPa
